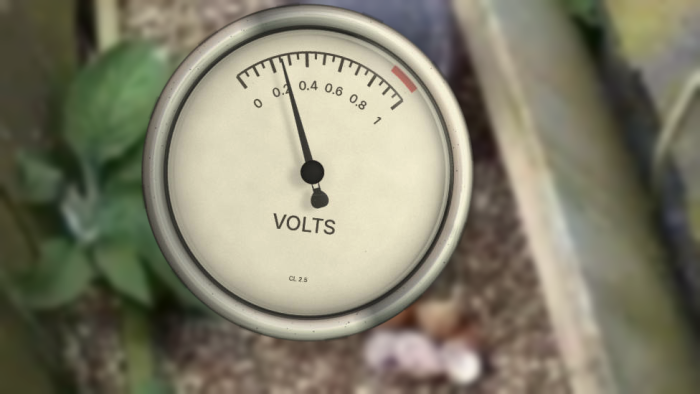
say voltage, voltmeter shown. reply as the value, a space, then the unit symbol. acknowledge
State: 0.25 V
